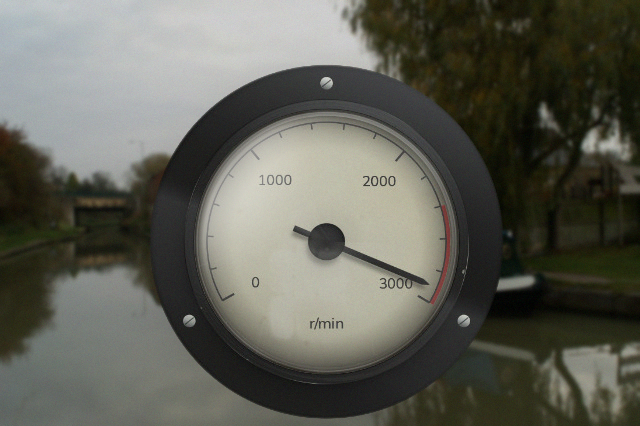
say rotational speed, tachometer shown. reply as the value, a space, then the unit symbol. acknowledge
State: 2900 rpm
